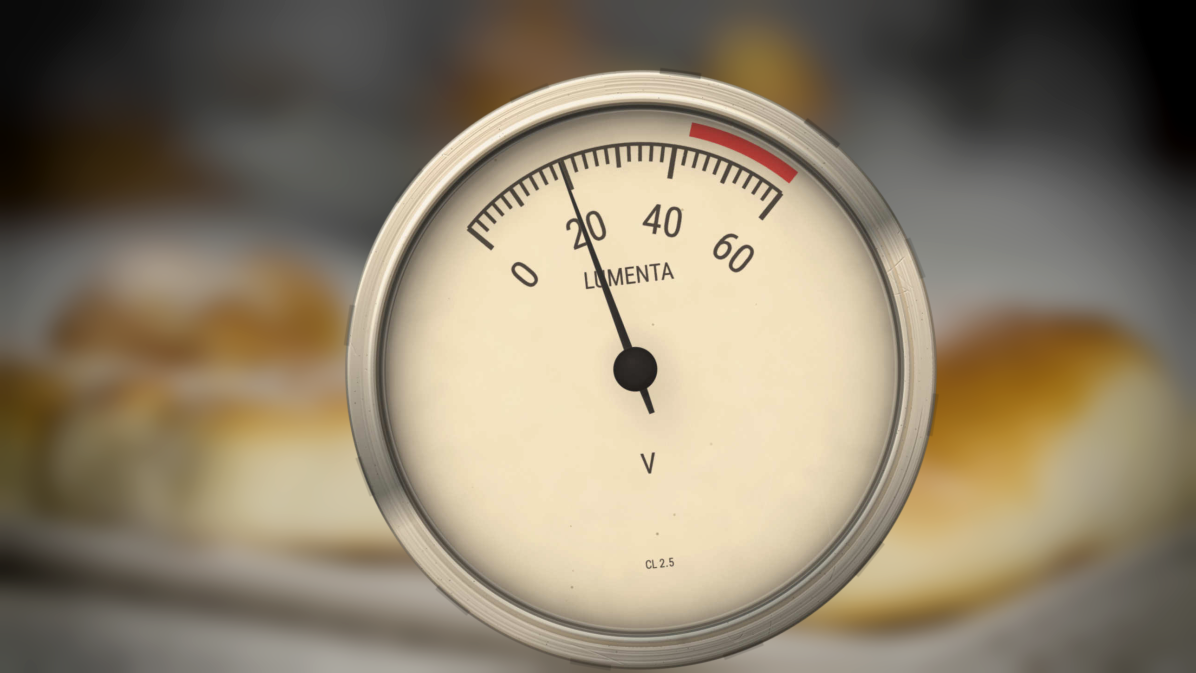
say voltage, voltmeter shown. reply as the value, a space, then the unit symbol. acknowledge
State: 20 V
